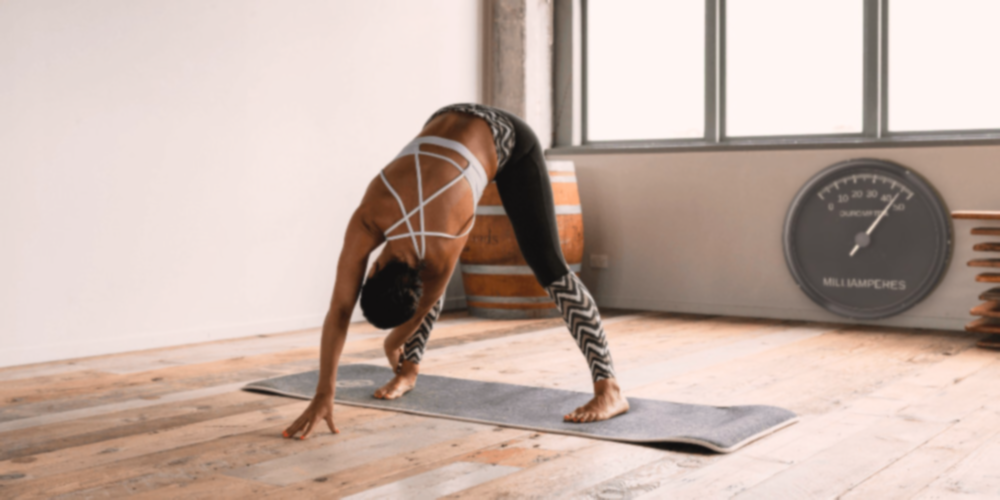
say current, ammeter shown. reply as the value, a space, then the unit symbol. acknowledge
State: 45 mA
